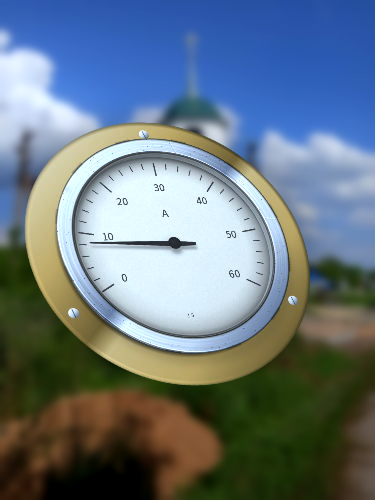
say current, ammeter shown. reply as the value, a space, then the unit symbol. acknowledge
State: 8 A
